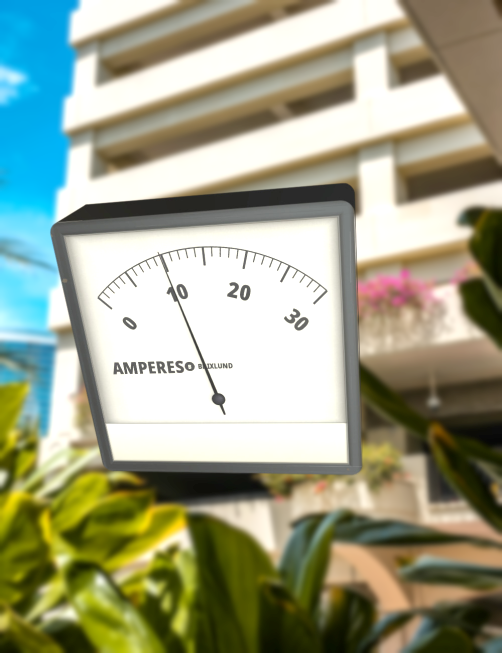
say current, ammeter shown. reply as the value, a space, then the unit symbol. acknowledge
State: 10 A
